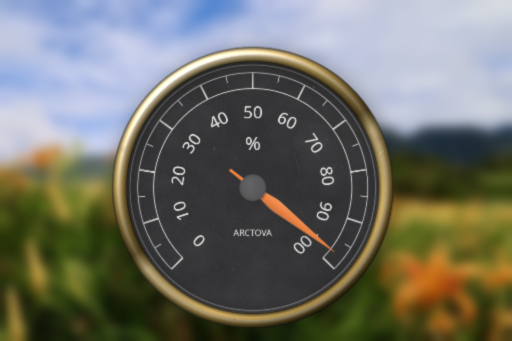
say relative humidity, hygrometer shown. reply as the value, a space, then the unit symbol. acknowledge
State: 97.5 %
